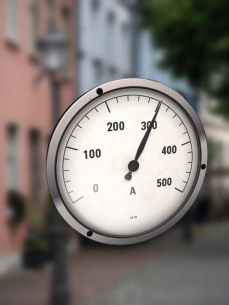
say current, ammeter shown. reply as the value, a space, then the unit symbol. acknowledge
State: 300 A
